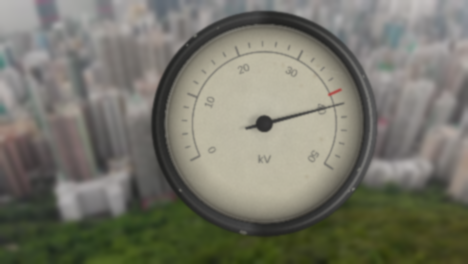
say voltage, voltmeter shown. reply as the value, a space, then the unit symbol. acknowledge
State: 40 kV
